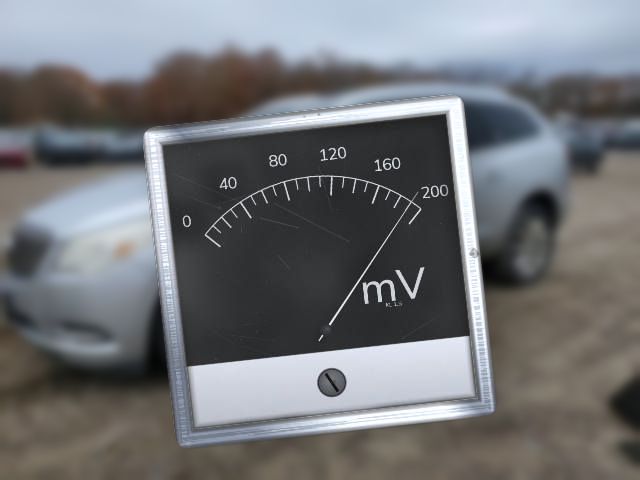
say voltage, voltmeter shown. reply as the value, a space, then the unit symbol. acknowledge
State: 190 mV
